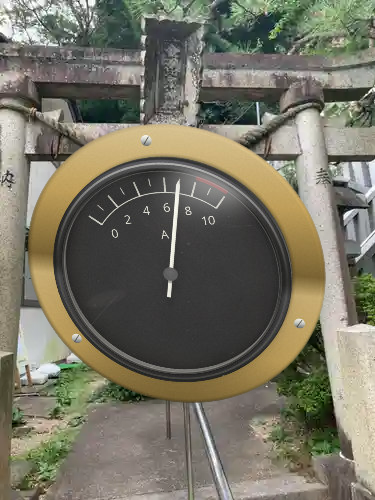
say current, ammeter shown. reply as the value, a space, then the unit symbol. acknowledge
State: 7 A
